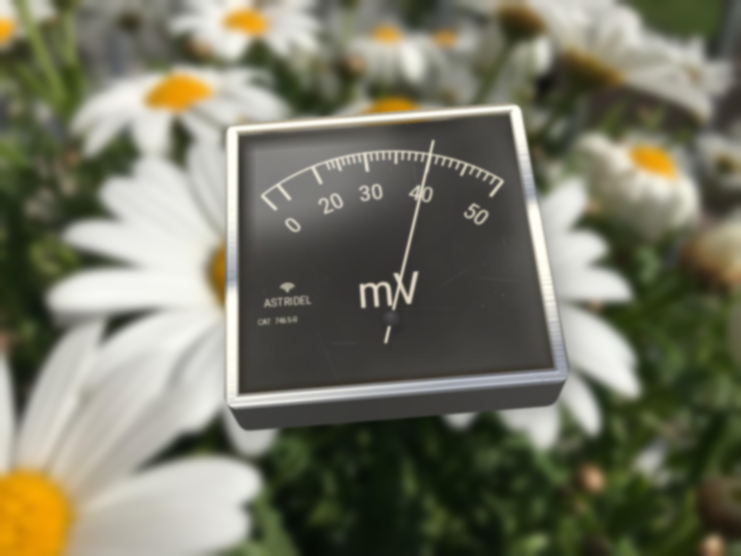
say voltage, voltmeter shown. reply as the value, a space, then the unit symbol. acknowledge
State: 40 mV
